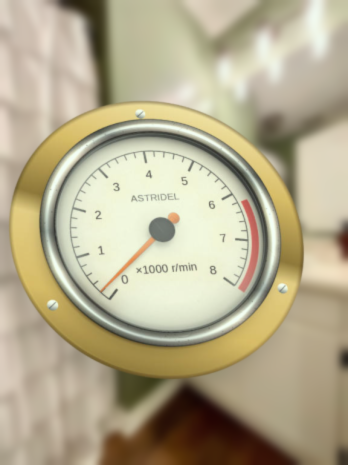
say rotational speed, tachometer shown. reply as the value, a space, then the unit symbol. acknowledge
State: 200 rpm
